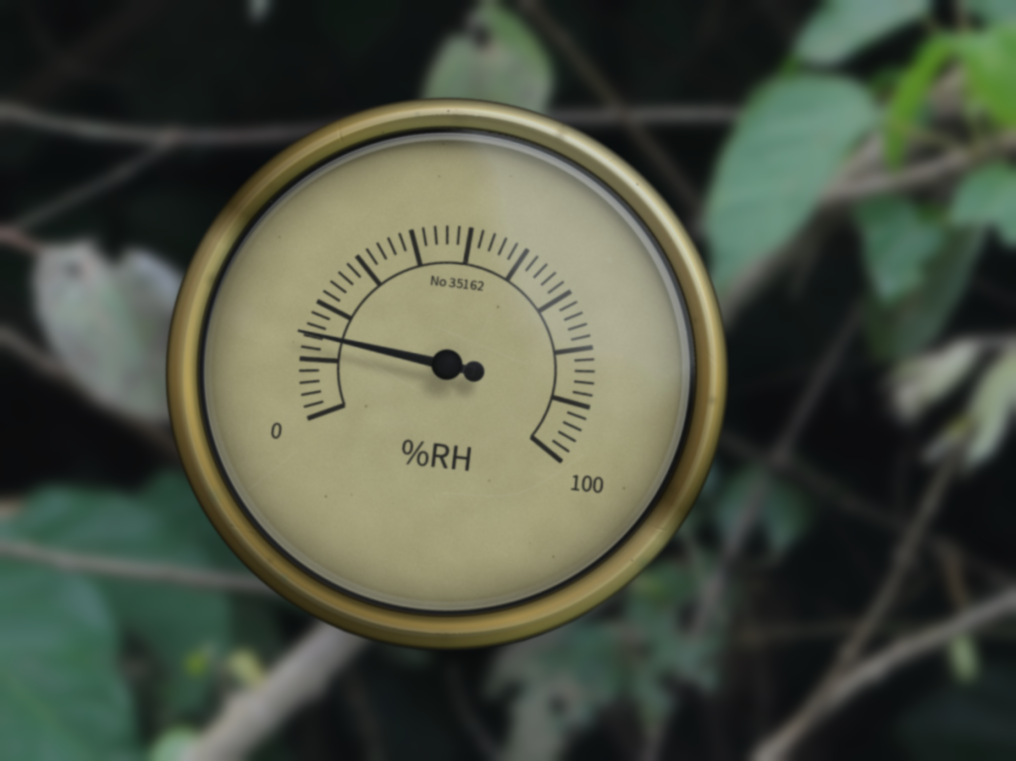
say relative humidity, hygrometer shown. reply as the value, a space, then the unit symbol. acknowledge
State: 14 %
